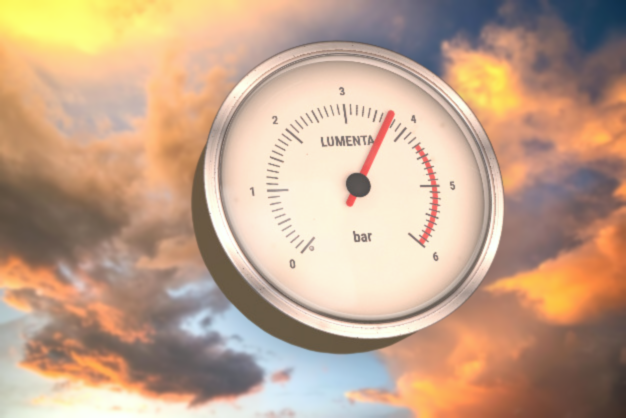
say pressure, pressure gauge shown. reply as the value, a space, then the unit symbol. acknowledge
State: 3.7 bar
